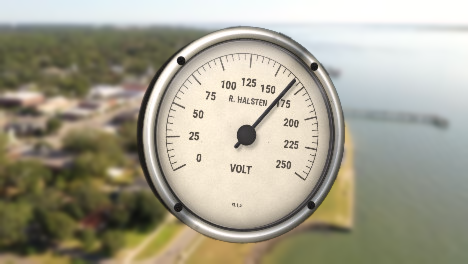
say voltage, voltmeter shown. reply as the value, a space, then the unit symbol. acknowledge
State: 165 V
